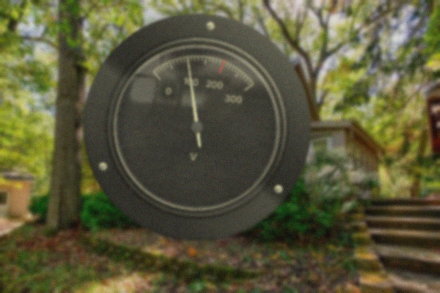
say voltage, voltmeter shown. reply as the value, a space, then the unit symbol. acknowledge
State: 100 V
